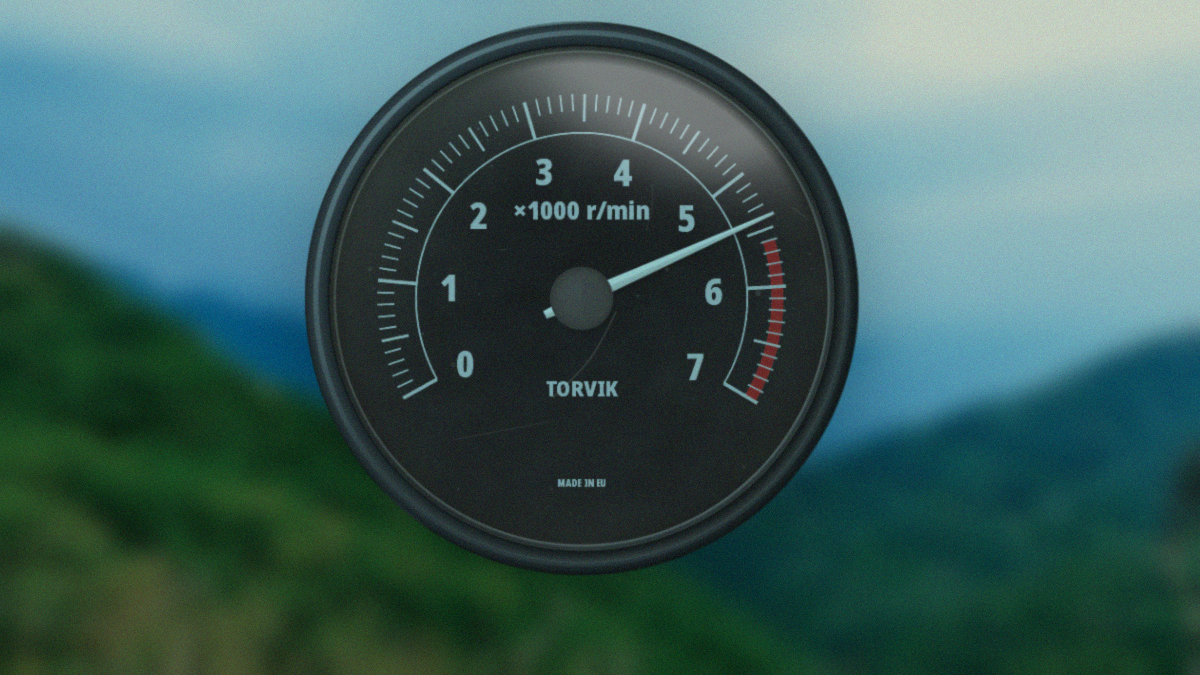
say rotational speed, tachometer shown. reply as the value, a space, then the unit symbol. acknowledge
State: 5400 rpm
